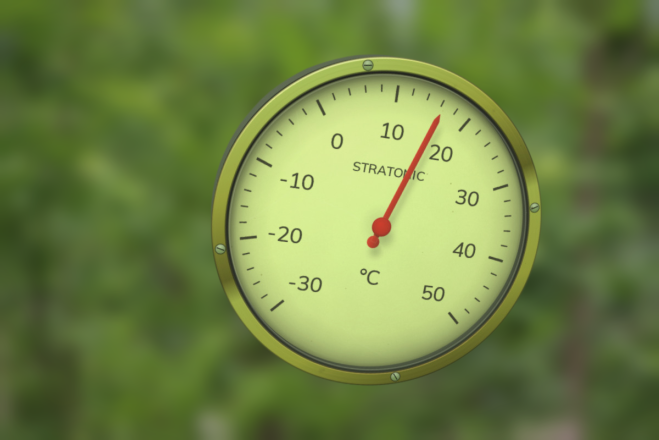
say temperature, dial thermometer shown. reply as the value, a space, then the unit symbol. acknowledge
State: 16 °C
